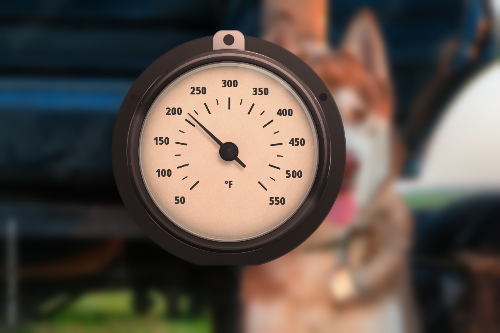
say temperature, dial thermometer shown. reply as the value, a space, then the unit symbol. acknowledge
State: 212.5 °F
